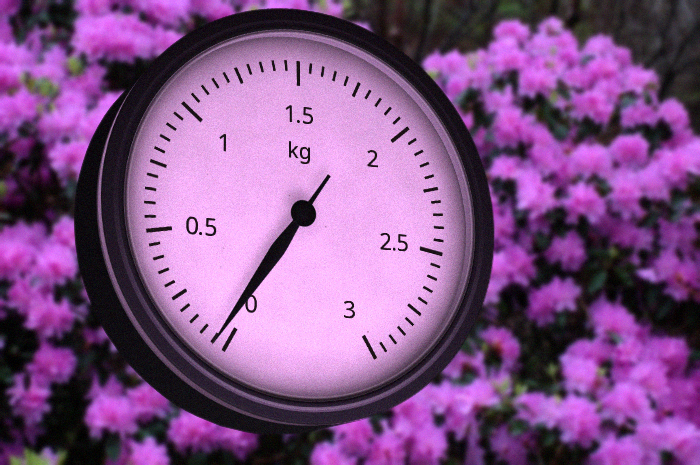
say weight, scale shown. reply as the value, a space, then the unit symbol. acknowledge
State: 0.05 kg
